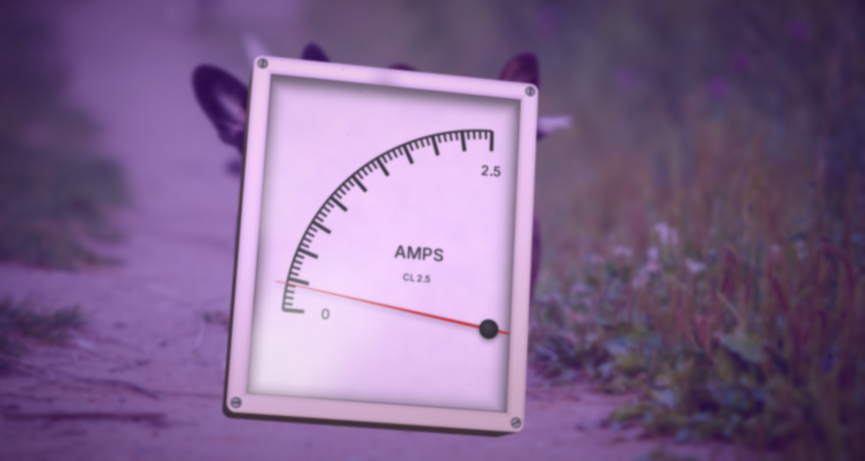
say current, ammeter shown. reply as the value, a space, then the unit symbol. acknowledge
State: 0.2 A
